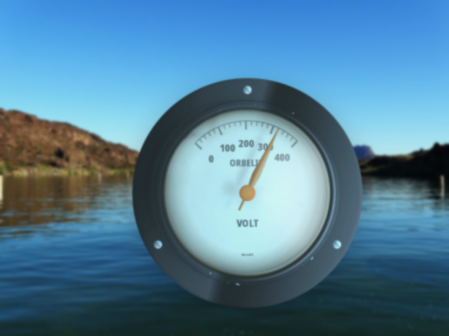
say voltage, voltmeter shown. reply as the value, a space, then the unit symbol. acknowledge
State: 320 V
